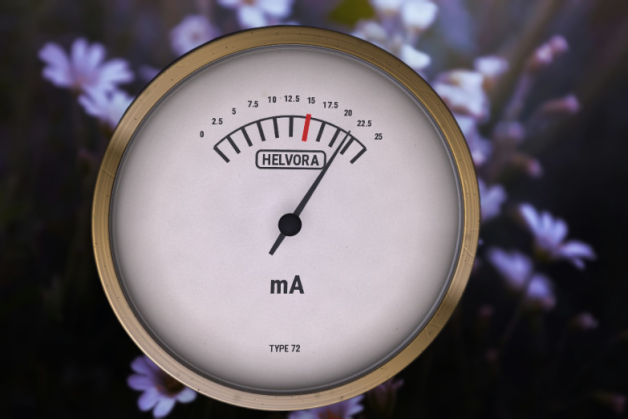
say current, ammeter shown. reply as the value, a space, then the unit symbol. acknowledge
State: 21.25 mA
